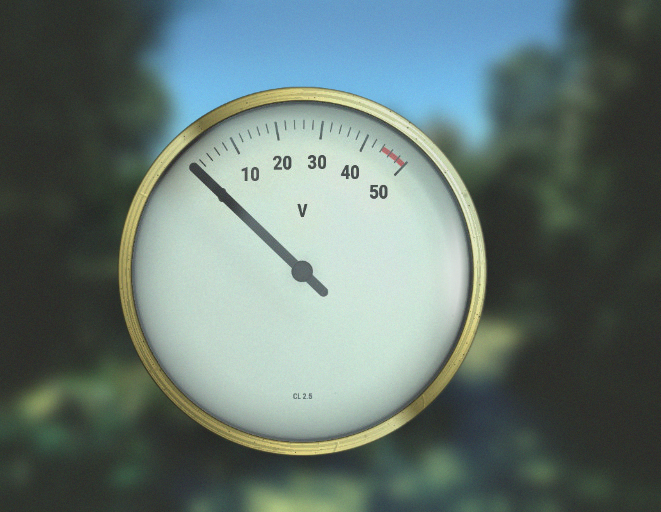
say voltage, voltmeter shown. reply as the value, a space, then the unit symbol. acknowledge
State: 0 V
